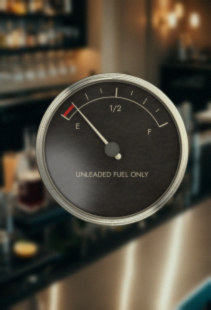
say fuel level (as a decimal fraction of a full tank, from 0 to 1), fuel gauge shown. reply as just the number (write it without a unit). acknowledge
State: 0.125
